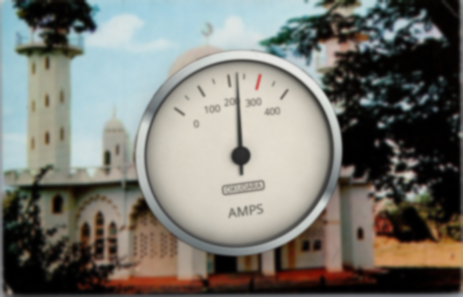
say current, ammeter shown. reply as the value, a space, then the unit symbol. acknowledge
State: 225 A
